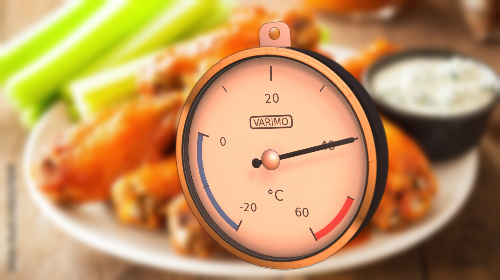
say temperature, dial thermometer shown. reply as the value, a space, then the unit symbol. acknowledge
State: 40 °C
